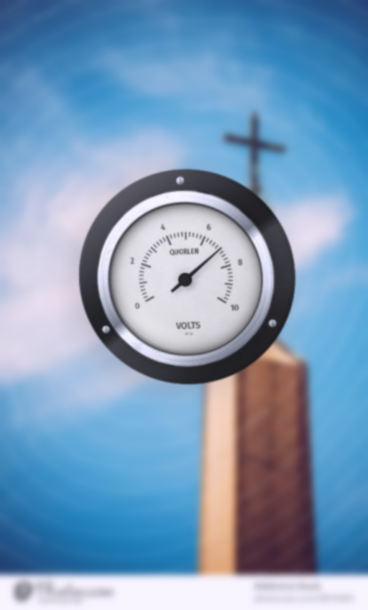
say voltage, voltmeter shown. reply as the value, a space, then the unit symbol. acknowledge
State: 7 V
